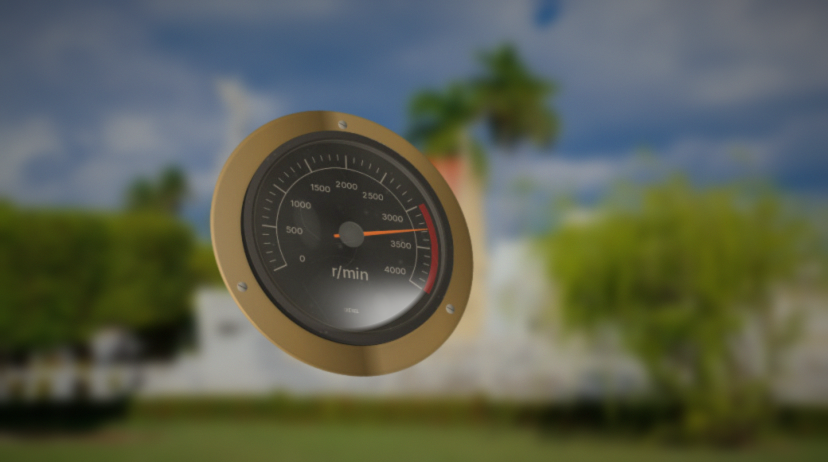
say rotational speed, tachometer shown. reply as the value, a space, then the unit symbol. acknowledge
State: 3300 rpm
